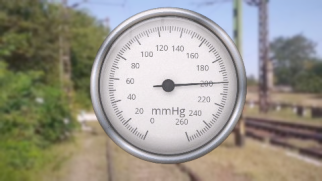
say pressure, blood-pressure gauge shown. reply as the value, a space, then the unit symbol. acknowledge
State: 200 mmHg
